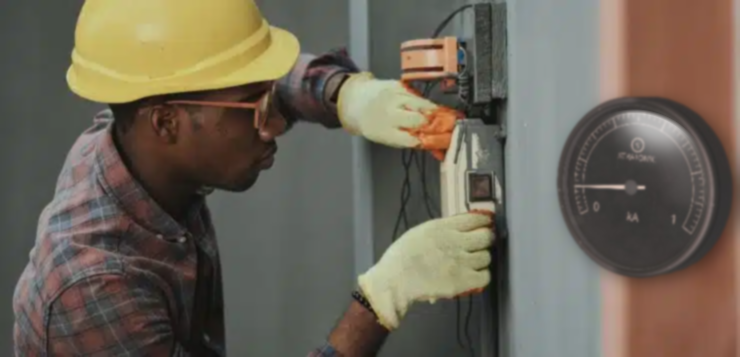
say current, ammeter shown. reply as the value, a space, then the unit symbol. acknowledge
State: 0.1 kA
